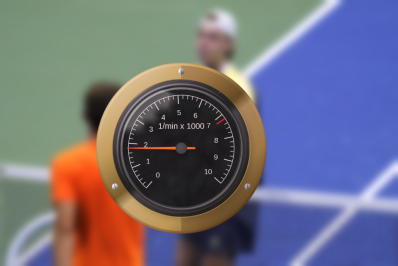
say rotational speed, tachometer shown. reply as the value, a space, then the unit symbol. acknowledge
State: 1800 rpm
